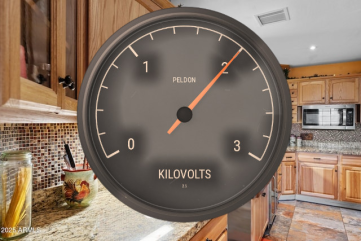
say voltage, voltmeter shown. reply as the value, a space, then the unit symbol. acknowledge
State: 2 kV
